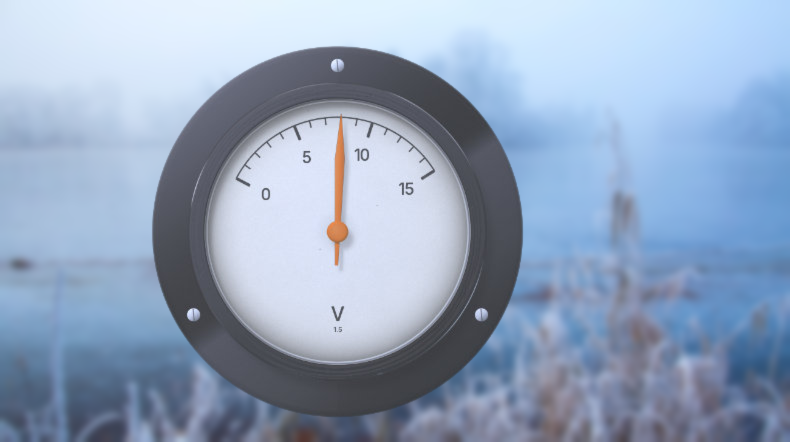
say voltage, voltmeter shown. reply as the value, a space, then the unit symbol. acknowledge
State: 8 V
